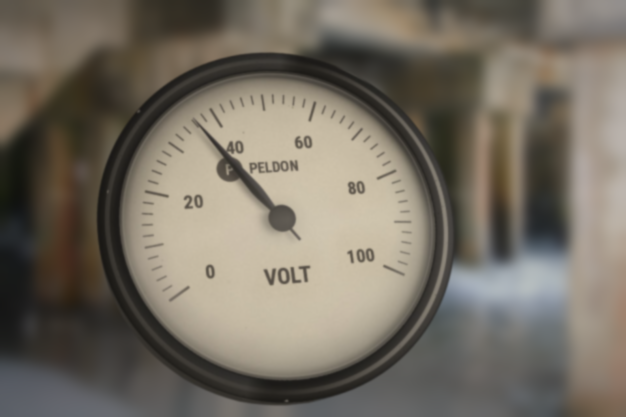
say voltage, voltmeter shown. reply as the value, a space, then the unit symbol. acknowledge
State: 36 V
